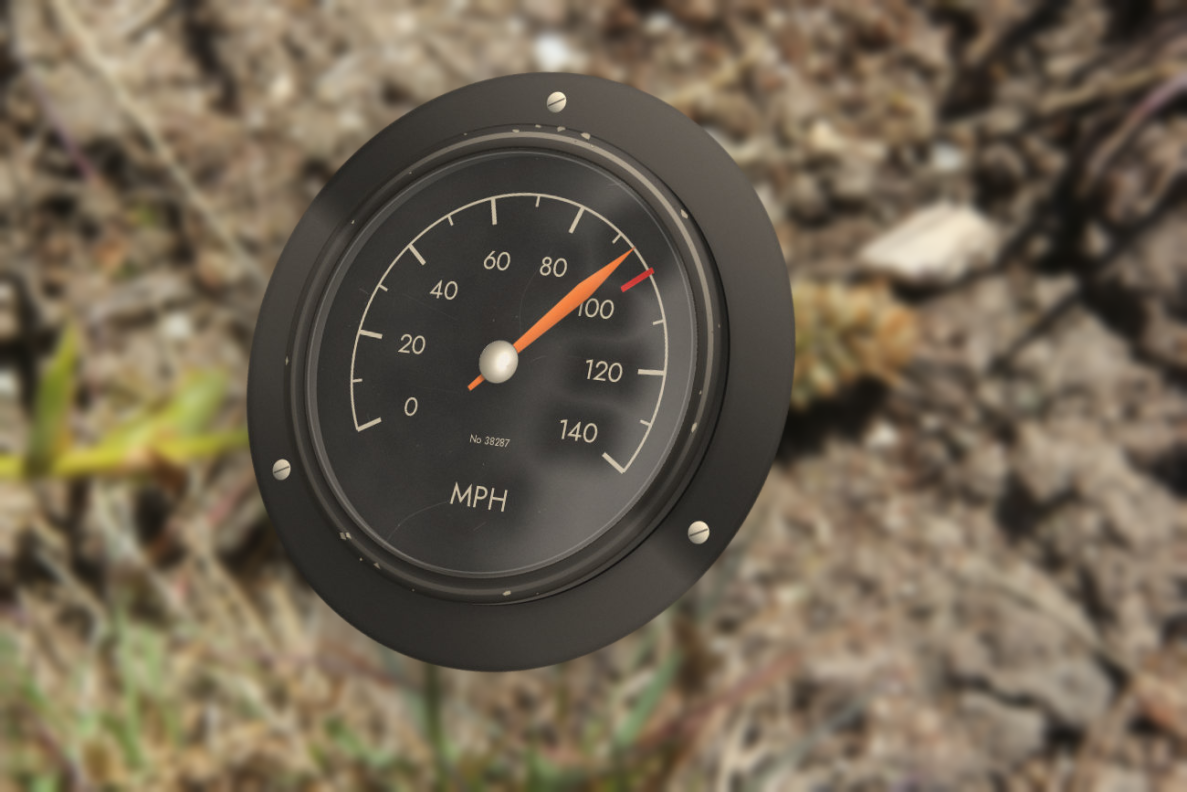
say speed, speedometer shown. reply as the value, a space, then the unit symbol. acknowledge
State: 95 mph
